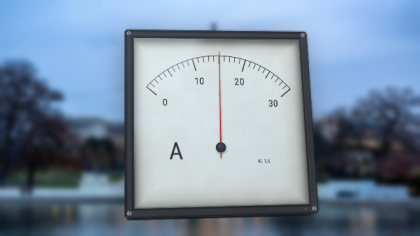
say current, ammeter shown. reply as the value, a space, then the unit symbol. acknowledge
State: 15 A
